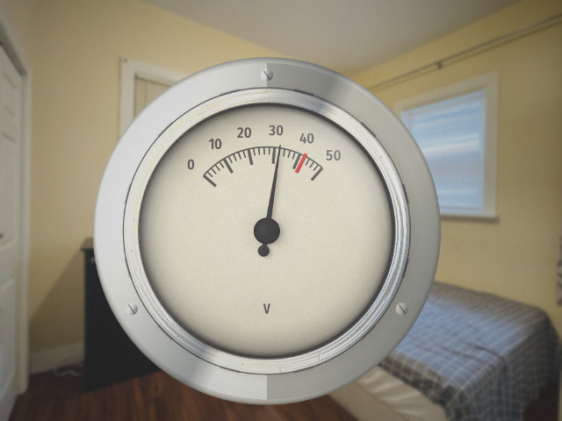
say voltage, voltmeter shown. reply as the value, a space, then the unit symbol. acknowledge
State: 32 V
